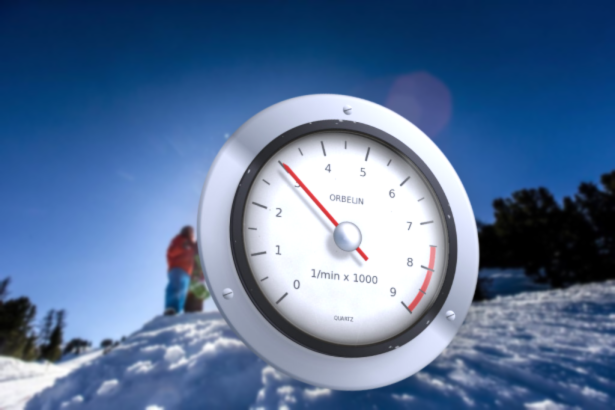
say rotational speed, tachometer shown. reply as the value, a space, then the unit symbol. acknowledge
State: 3000 rpm
